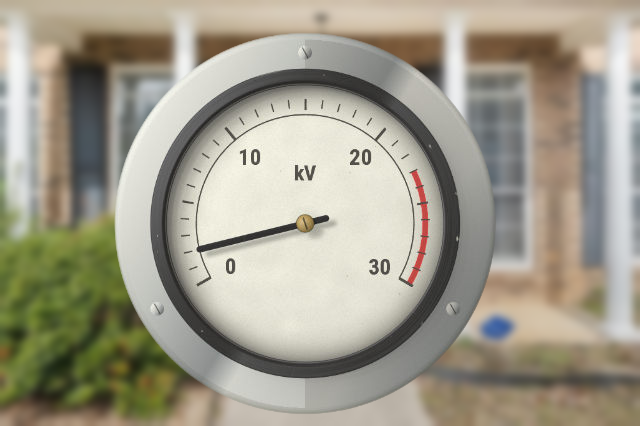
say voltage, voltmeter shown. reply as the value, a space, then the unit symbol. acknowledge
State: 2 kV
